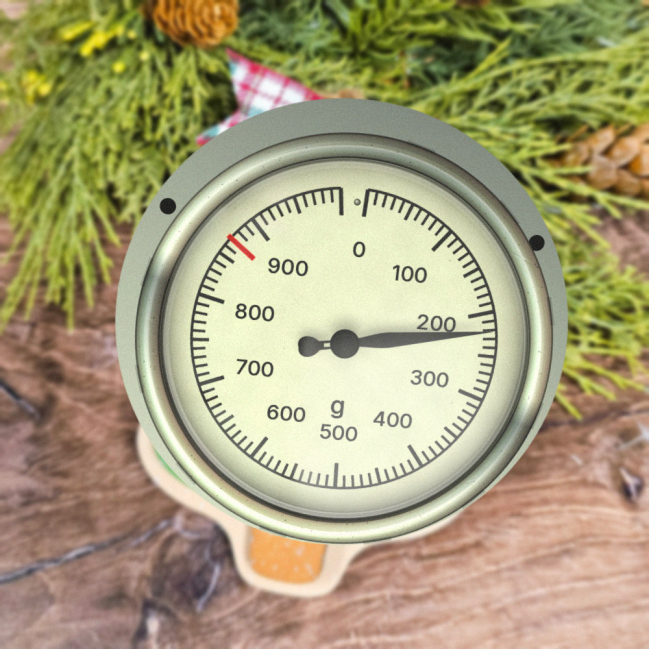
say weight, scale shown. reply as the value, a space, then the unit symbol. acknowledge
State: 220 g
